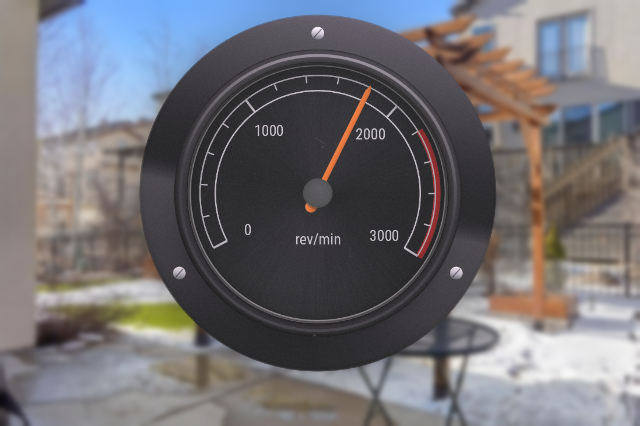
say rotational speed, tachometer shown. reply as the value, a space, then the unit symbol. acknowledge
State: 1800 rpm
